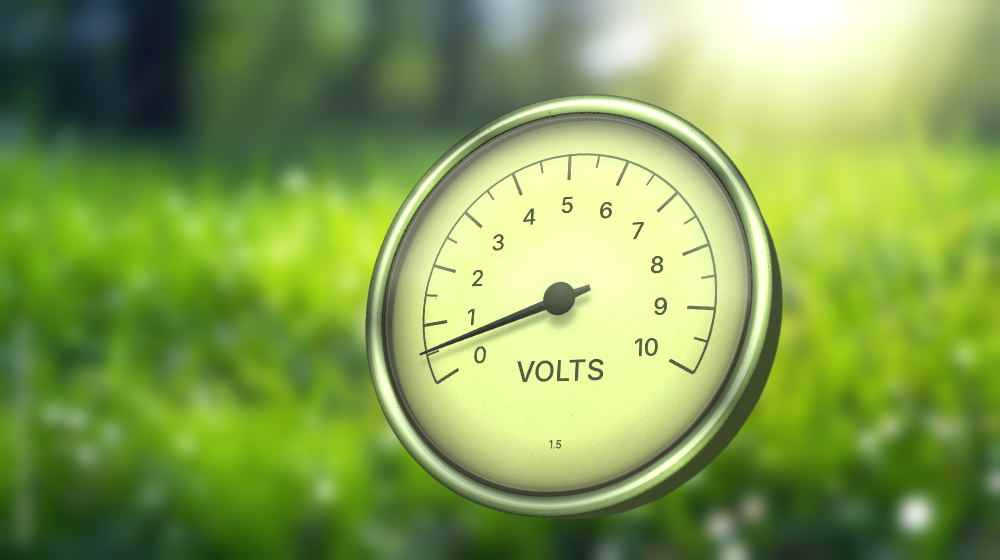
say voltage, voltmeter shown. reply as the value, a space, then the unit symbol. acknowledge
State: 0.5 V
